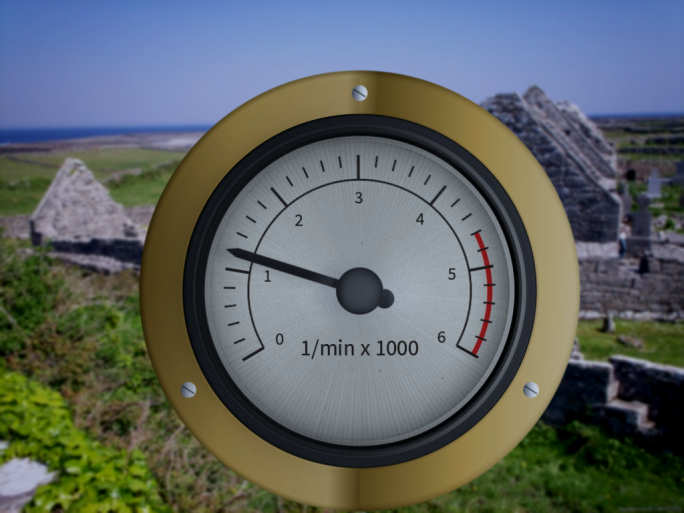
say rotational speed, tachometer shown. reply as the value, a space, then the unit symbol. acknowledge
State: 1200 rpm
